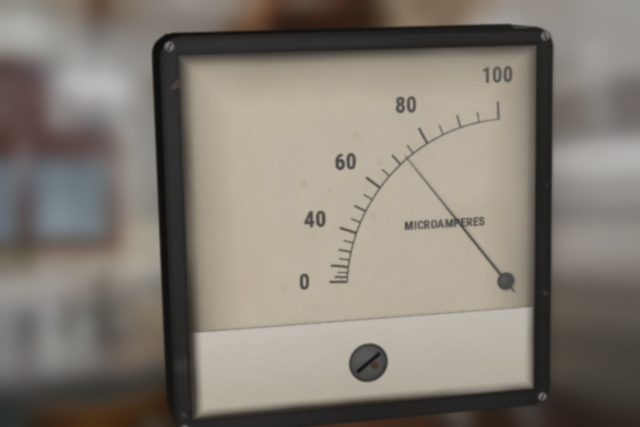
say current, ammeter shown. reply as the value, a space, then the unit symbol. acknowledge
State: 72.5 µA
